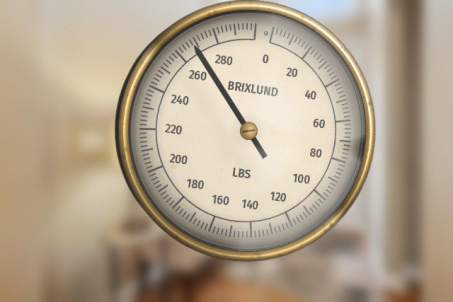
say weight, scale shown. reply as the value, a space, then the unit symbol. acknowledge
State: 268 lb
